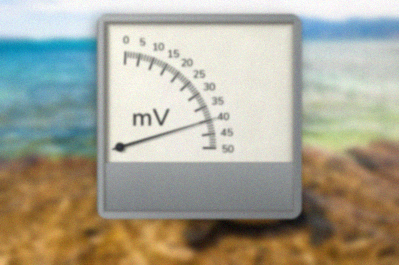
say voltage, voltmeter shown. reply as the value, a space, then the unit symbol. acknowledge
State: 40 mV
